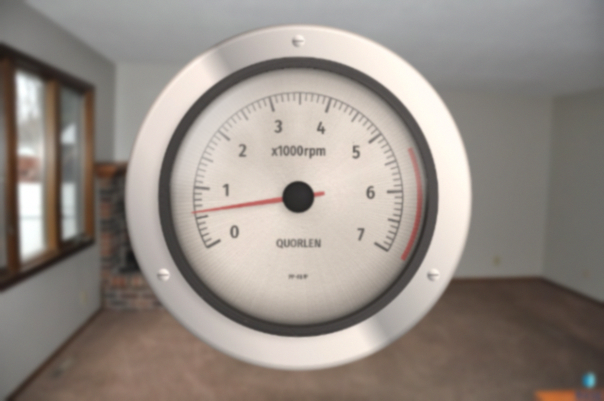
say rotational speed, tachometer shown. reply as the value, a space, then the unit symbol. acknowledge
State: 600 rpm
